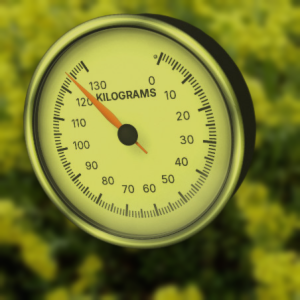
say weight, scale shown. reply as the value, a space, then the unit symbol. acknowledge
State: 125 kg
